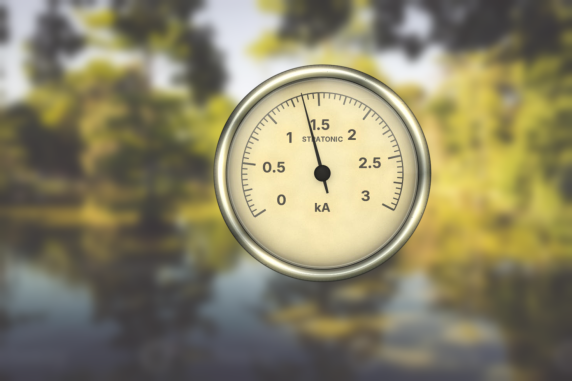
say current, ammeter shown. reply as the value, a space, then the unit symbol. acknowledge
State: 1.35 kA
